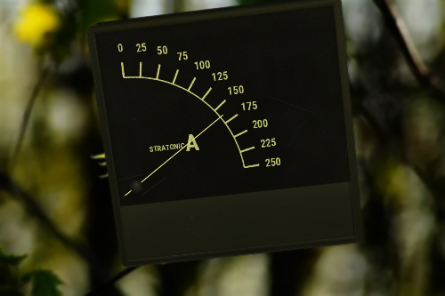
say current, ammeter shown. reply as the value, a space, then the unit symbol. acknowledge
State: 162.5 A
